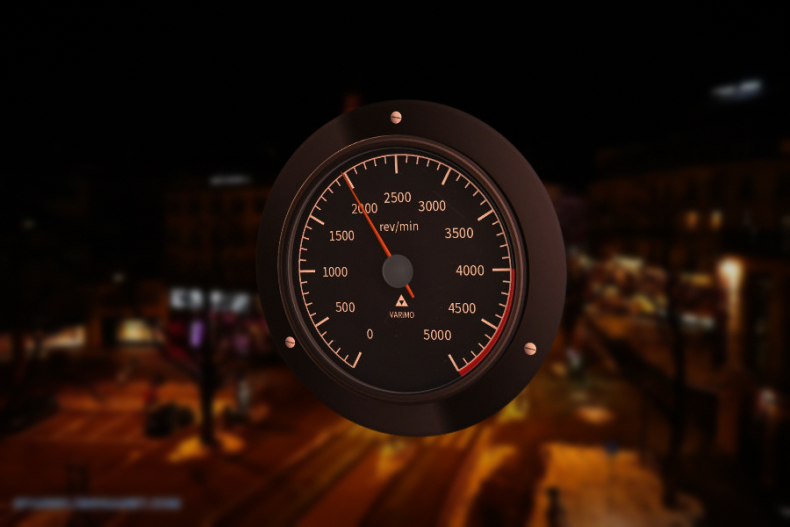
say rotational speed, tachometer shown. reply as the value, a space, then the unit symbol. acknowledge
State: 2000 rpm
